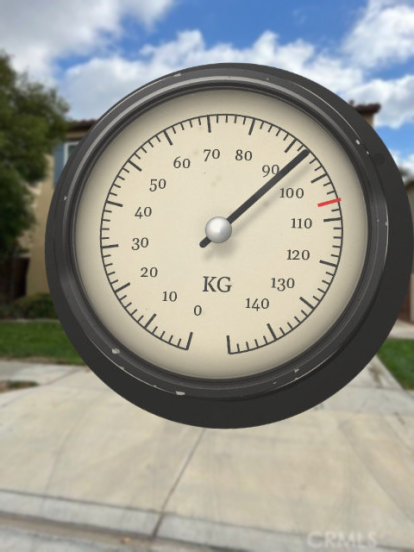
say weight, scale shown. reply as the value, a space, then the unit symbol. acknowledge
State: 94 kg
